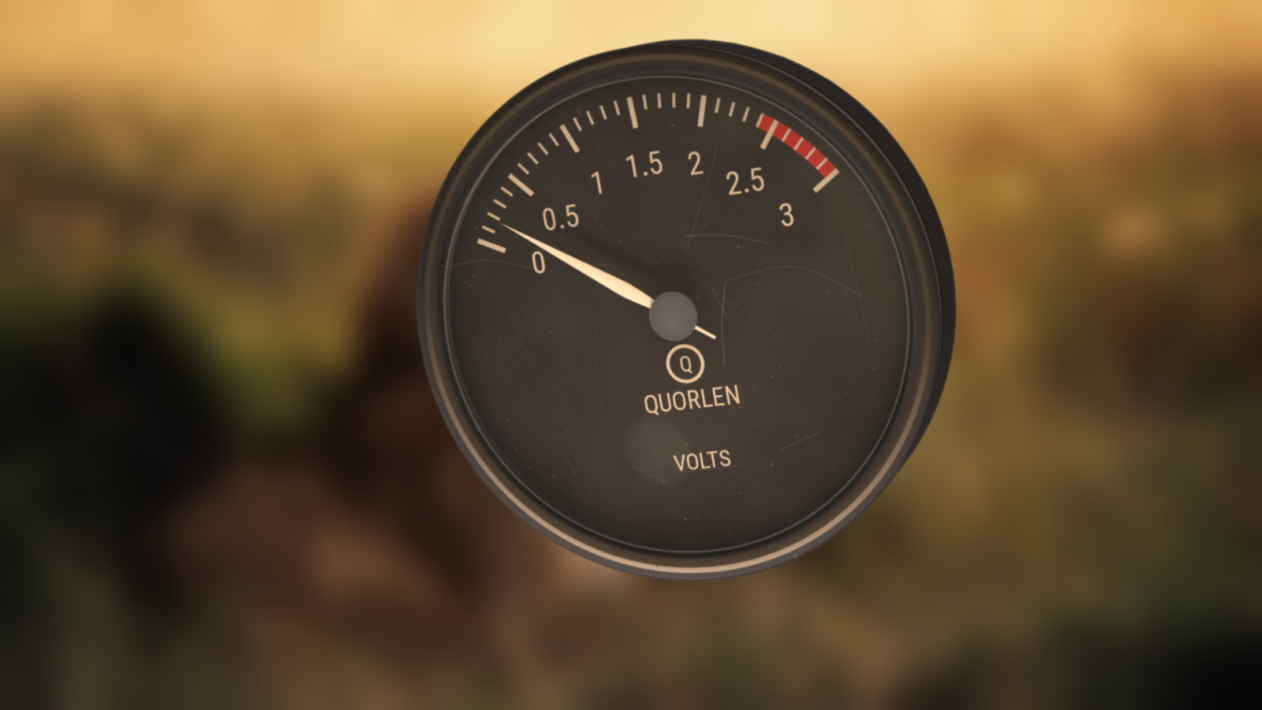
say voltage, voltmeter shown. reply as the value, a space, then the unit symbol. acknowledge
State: 0.2 V
